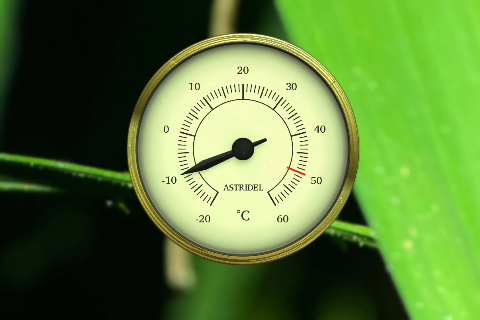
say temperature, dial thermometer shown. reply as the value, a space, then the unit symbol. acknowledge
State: -10 °C
